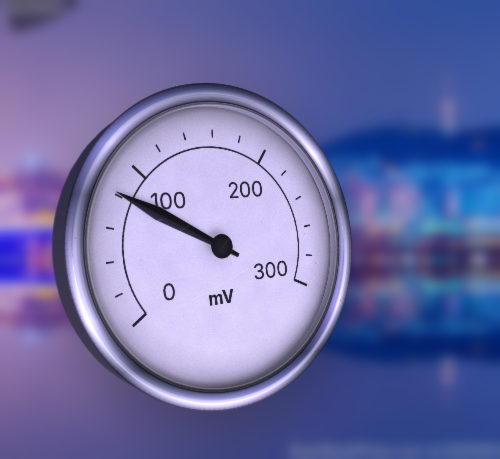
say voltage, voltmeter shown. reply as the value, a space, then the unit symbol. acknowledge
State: 80 mV
